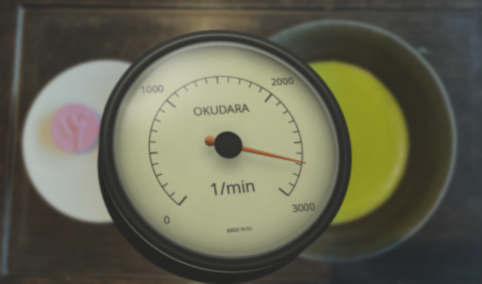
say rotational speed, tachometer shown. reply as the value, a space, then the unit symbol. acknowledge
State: 2700 rpm
